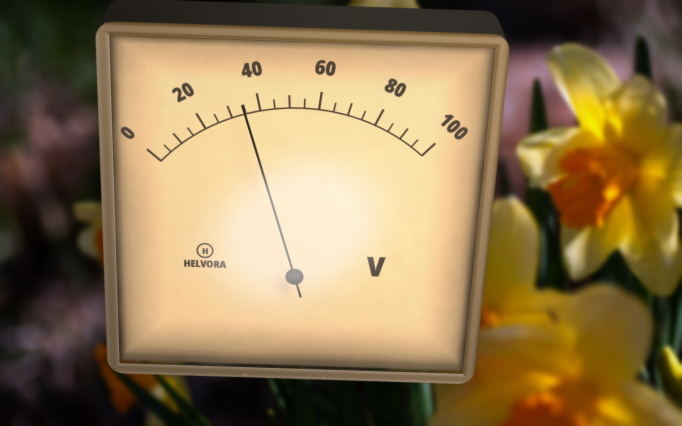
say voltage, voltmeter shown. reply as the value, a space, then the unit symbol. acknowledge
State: 35 V
